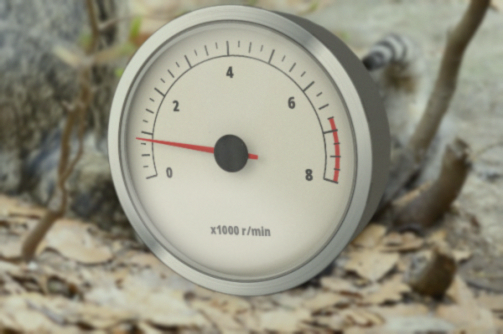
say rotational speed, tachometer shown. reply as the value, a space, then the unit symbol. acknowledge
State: 875 rpm
